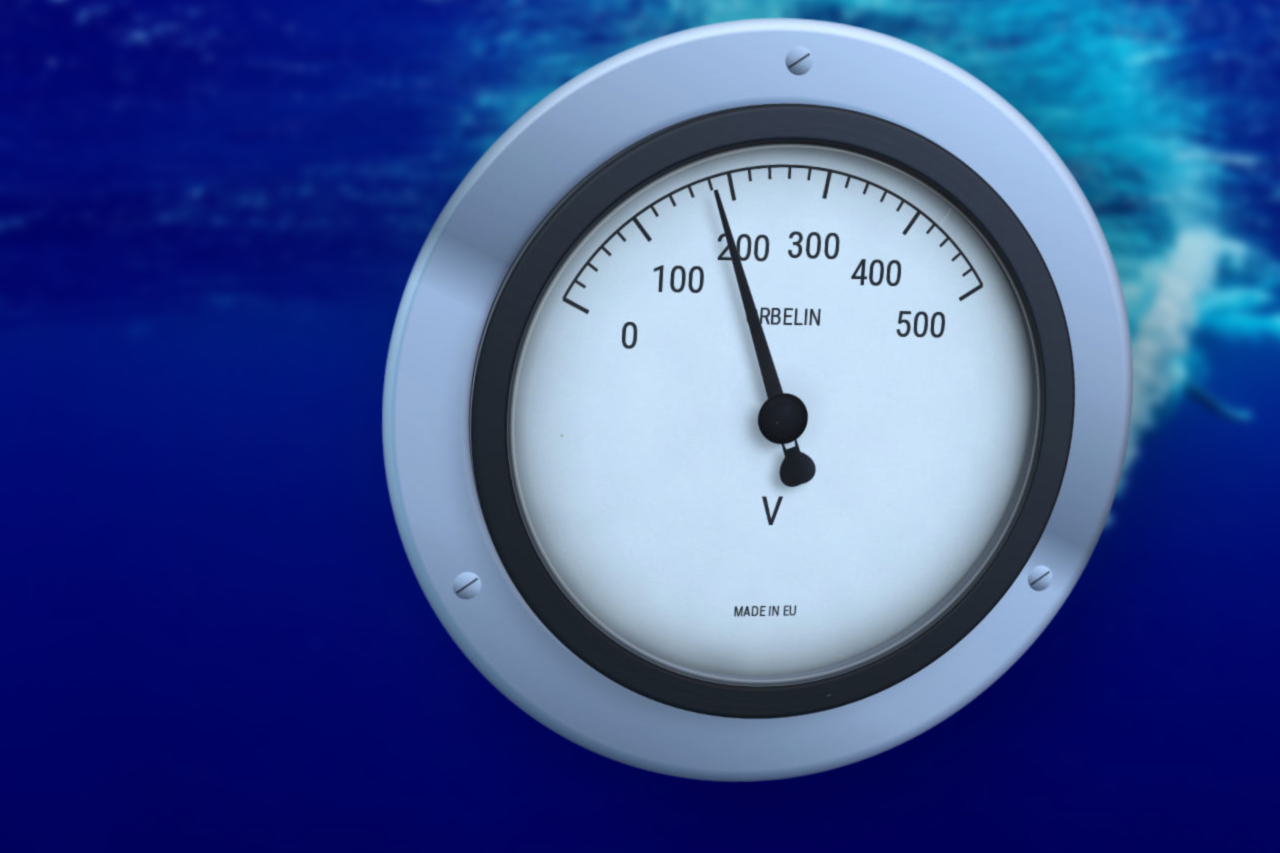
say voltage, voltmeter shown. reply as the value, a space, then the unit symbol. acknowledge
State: 180 V
